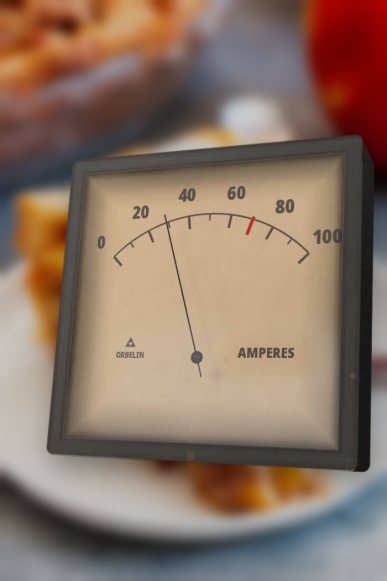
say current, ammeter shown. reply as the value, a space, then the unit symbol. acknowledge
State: 30 A
